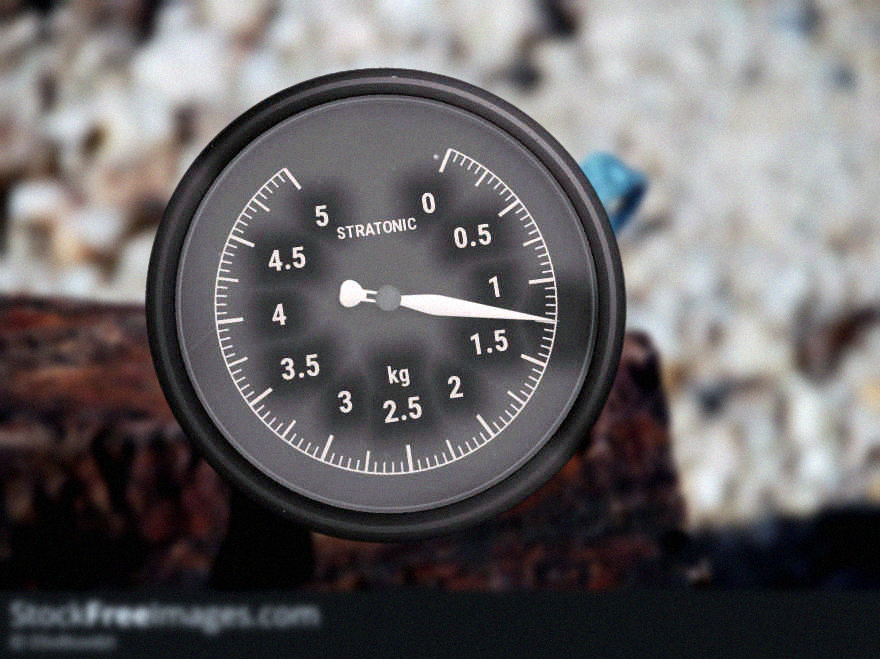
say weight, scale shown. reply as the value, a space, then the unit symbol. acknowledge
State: 1.25 kg
